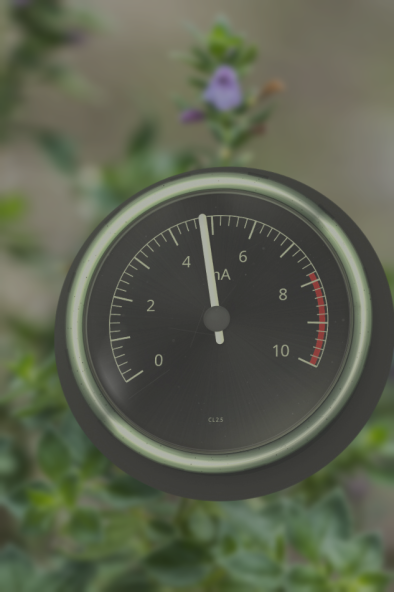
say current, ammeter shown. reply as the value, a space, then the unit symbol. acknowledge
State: 4.8 mA
